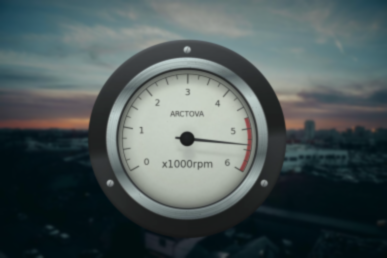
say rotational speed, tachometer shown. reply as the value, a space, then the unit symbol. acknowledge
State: 5375 rpm
